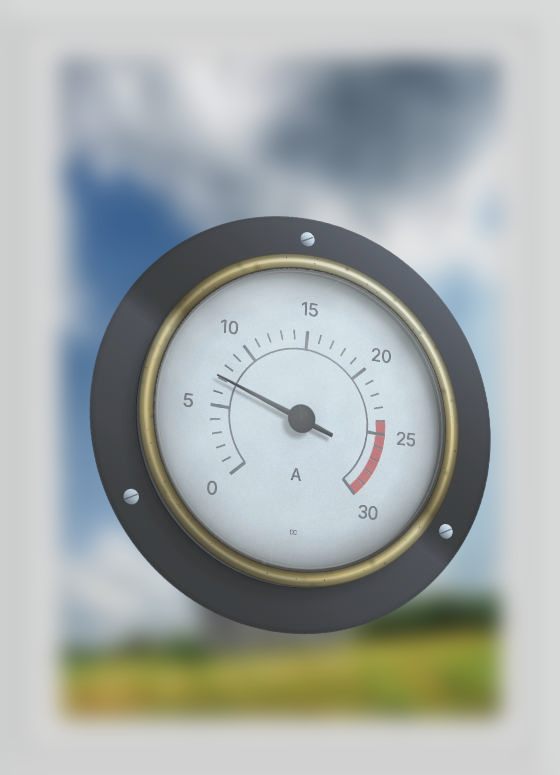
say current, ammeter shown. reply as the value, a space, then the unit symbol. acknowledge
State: 7 A
